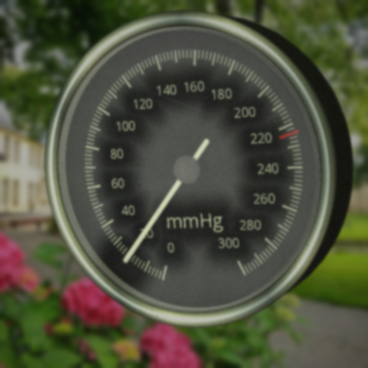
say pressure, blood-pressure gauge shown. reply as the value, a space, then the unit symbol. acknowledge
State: 20 mmHg
